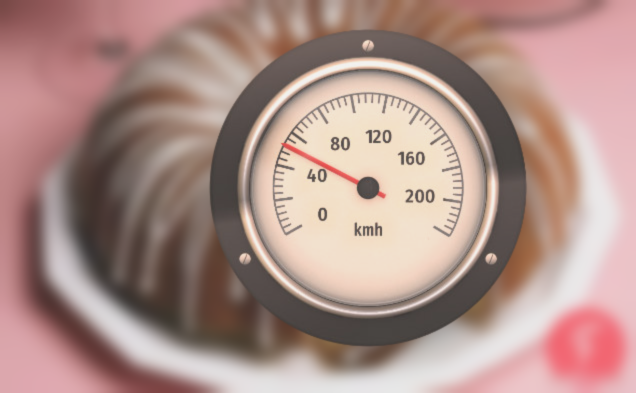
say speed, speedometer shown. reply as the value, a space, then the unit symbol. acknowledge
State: 52 km/h
